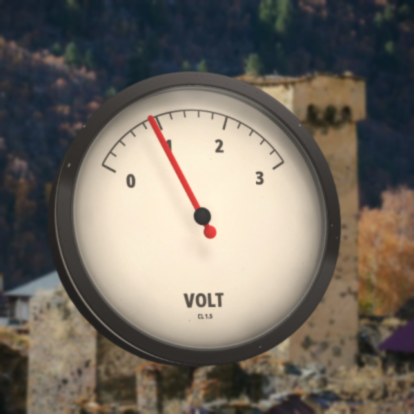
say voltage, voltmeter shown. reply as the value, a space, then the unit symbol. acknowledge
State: 0.9 V
